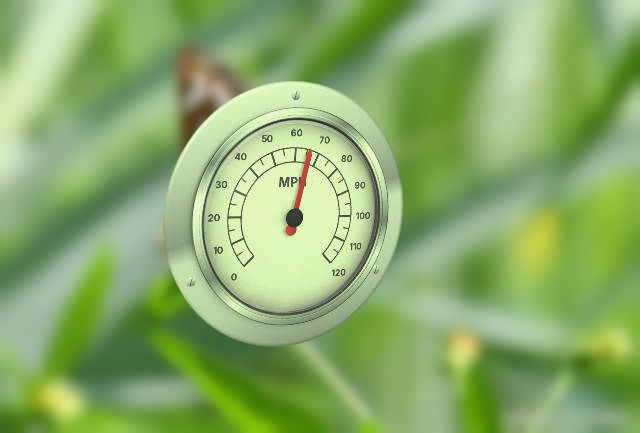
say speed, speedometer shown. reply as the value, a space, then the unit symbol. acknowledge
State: 65 mph
